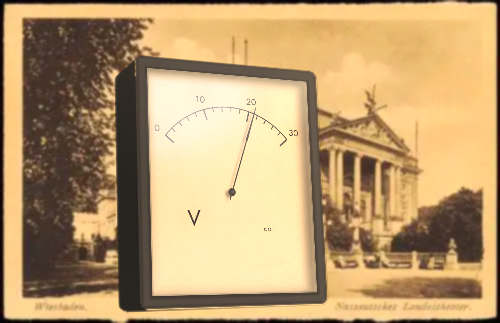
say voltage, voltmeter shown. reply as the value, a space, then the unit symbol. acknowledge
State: 21 V
